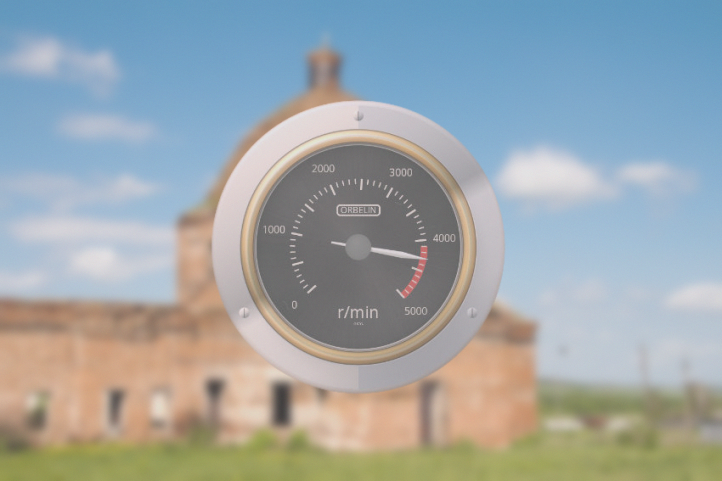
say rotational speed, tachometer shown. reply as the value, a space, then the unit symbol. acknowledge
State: 4300 rpm
